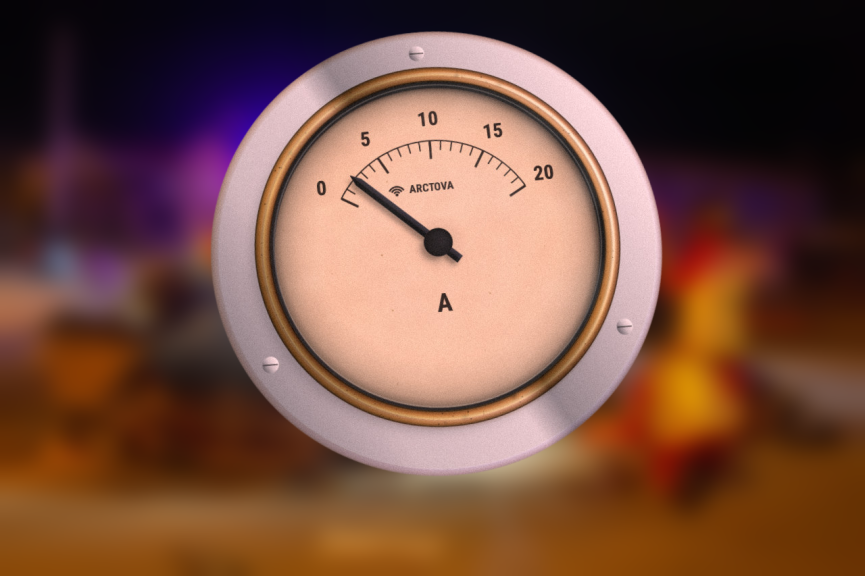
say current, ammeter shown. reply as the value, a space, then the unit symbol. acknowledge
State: 2 A
